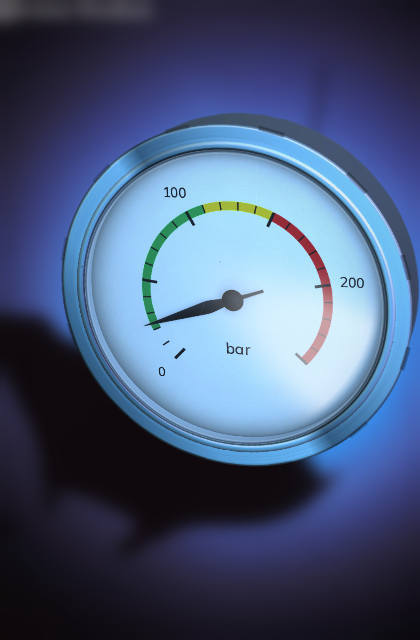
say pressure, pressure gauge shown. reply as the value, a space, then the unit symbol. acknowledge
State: 25 bar
